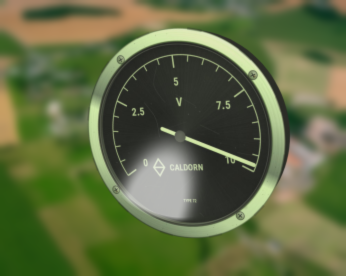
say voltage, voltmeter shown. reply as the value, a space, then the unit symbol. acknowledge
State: 9.75 V
